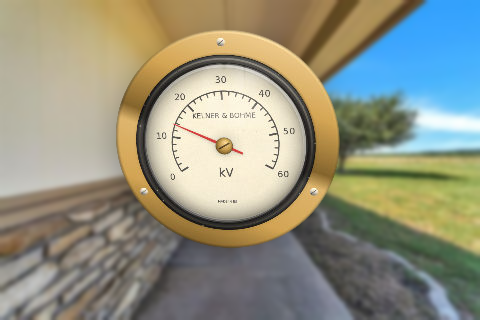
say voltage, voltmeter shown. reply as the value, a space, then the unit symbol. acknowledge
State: 14 kV
